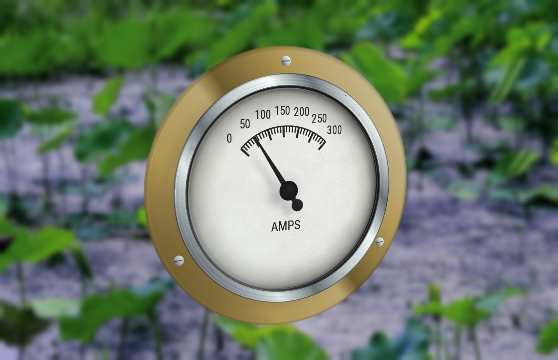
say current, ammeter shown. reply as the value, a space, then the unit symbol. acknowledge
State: 50 A
